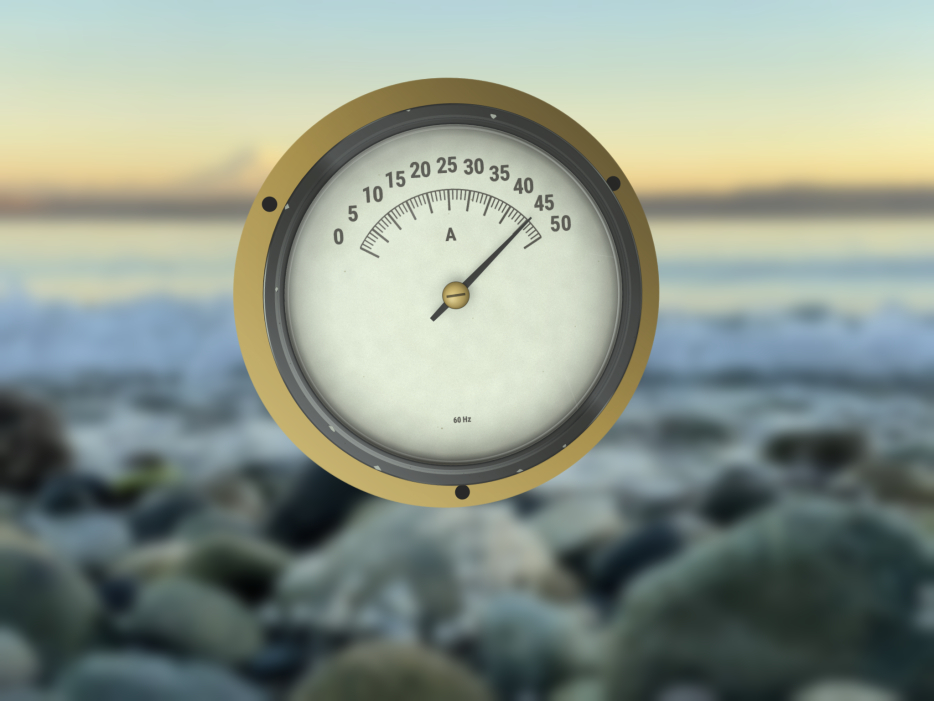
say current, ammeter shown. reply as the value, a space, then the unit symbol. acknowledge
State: 45 A
